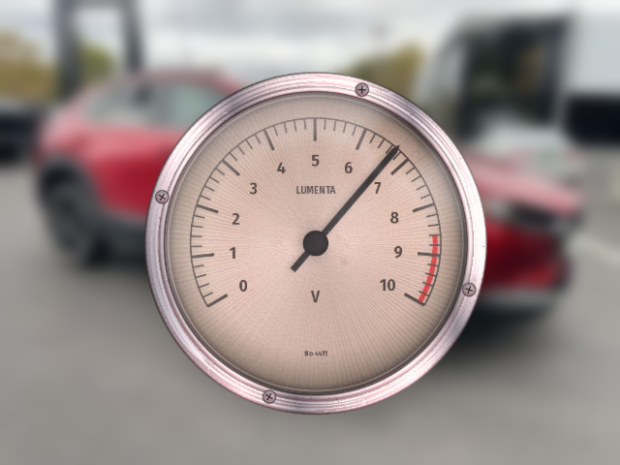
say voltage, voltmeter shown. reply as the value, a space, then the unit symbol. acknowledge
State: 6.7 V
